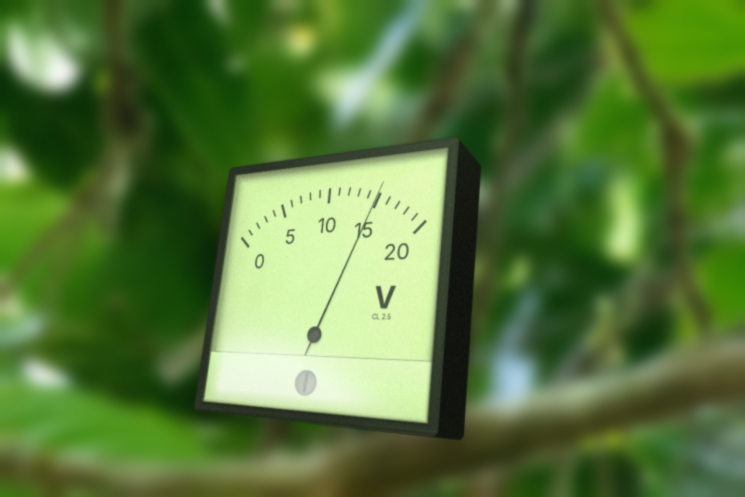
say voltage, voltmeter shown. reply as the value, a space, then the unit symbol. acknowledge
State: 15 V
